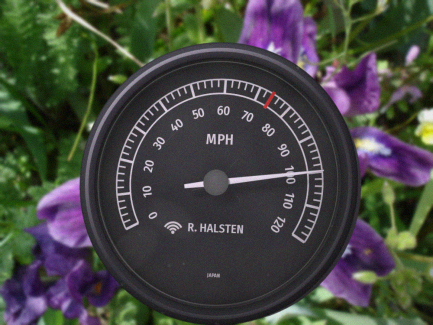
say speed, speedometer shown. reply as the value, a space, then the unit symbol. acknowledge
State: 100 mph
